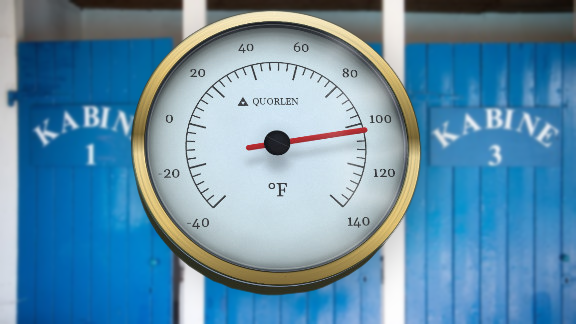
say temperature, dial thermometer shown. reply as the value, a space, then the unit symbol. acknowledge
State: 104 °F
